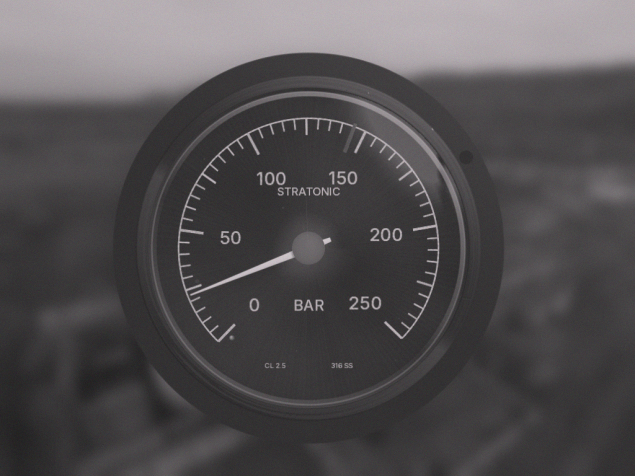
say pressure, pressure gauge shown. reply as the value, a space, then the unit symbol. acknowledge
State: 22.5 bar
